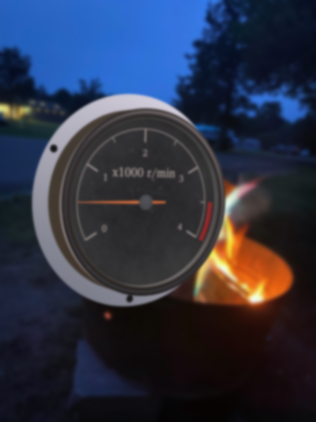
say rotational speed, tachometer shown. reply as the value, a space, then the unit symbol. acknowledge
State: 500 rpm
